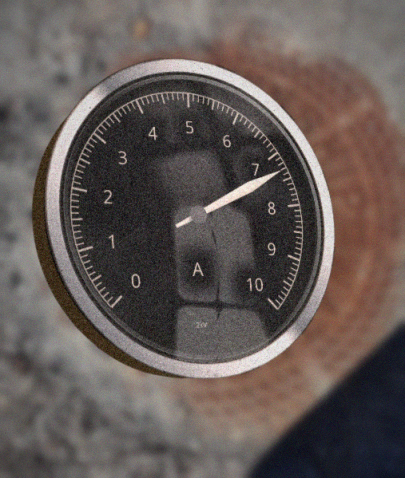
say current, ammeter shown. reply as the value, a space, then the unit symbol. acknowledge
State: 7.3 A
